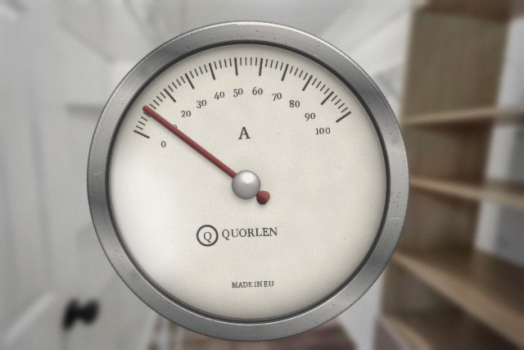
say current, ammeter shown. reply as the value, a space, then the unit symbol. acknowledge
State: 10 A
